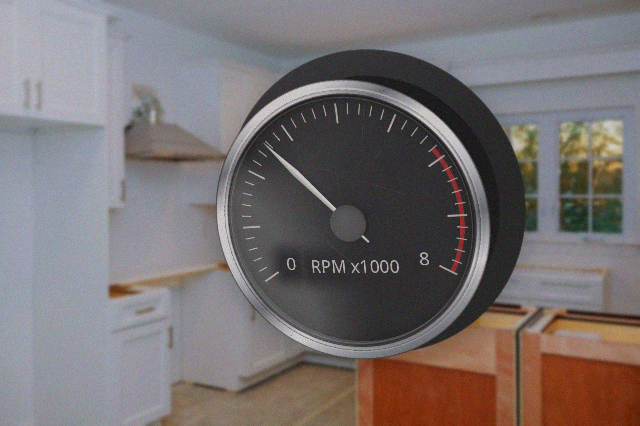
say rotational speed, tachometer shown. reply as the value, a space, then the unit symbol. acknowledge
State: 2600 rpm
